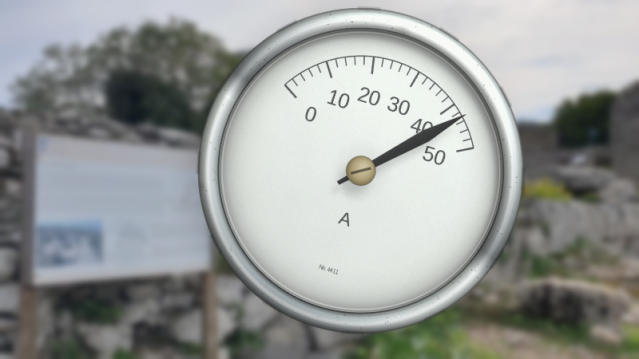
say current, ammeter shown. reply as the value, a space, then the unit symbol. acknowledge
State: 43 A
